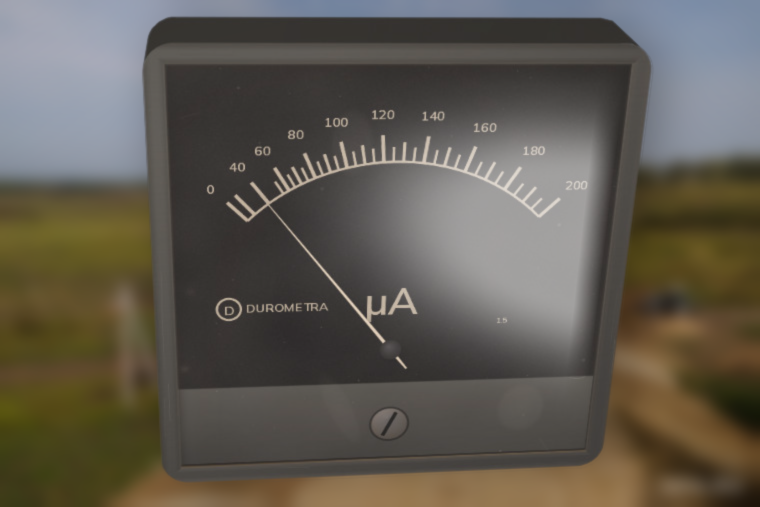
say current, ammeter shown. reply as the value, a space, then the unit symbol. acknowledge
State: 40 µA
